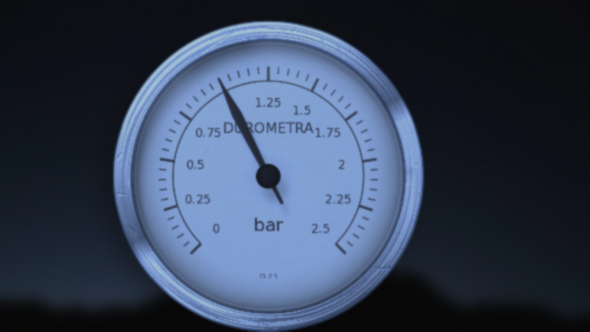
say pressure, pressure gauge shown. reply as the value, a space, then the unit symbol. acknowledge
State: 1 bar
